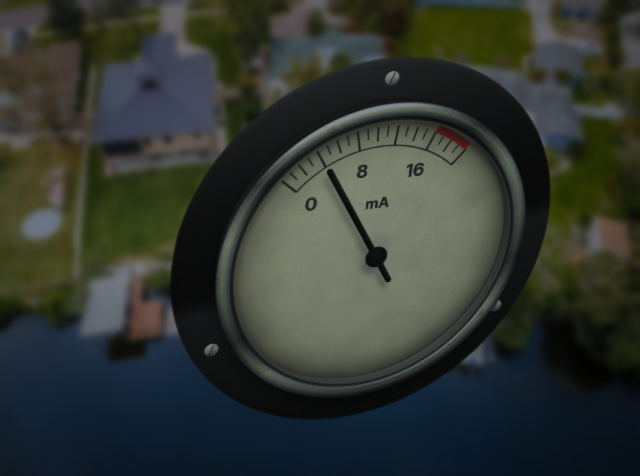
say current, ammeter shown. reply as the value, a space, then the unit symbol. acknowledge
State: 4 mA
